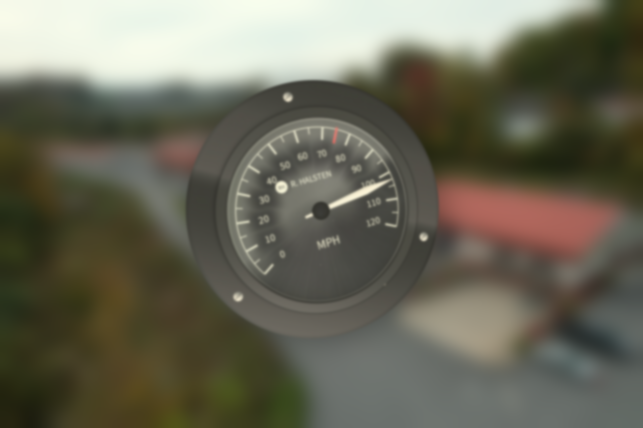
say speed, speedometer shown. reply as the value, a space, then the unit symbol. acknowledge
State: 102.5 mph
